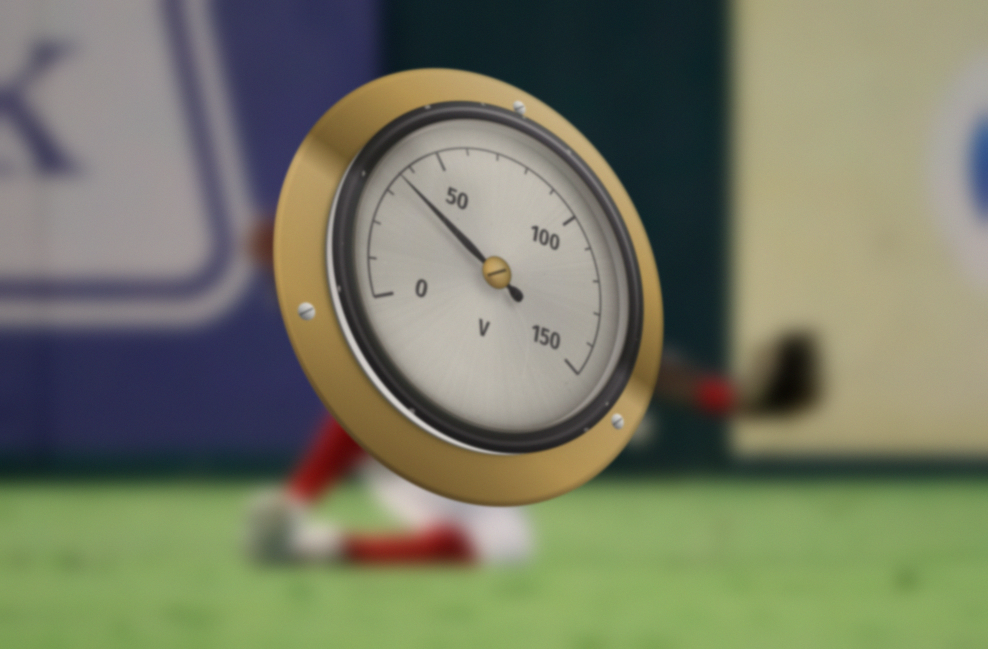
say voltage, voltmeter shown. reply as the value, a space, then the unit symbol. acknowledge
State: 35 V
